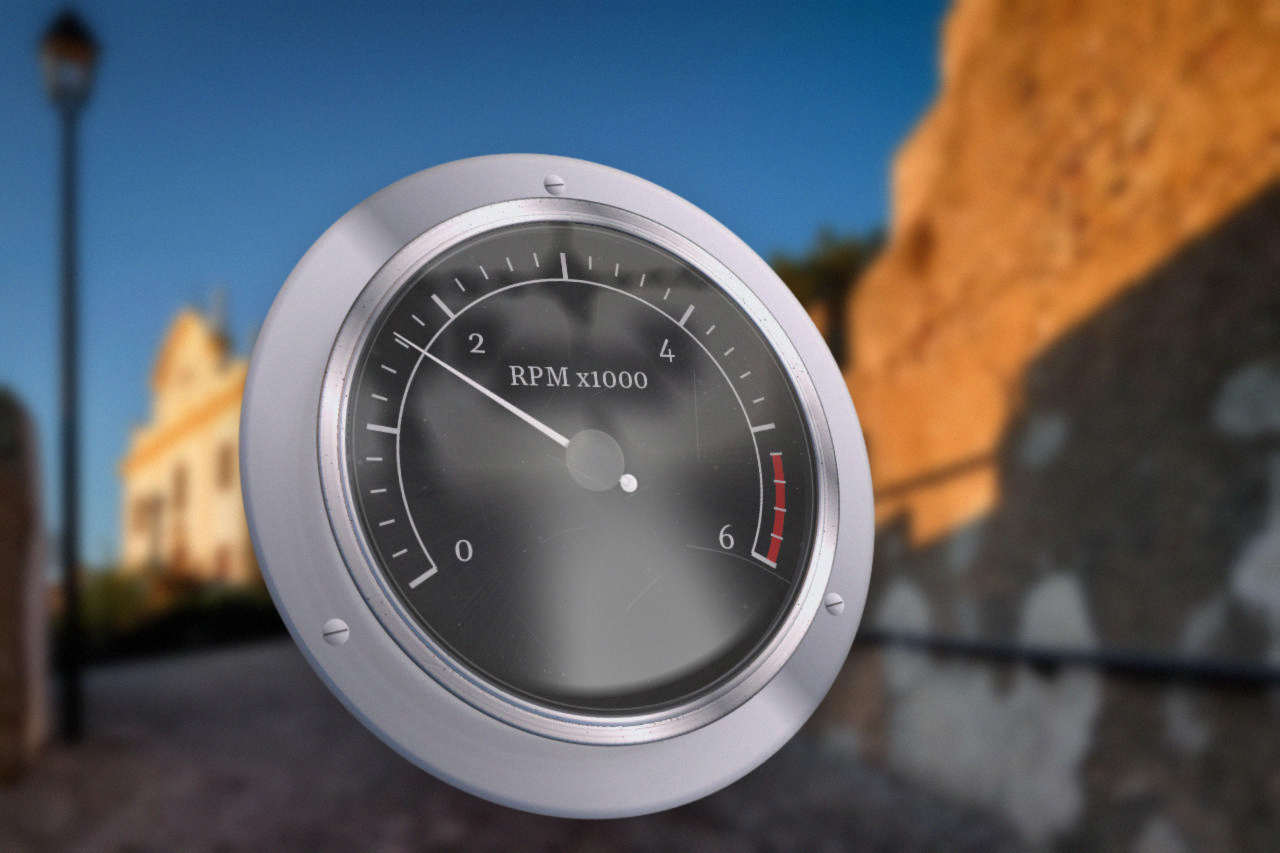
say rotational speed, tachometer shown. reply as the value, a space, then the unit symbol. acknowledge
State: 1600 rpm
